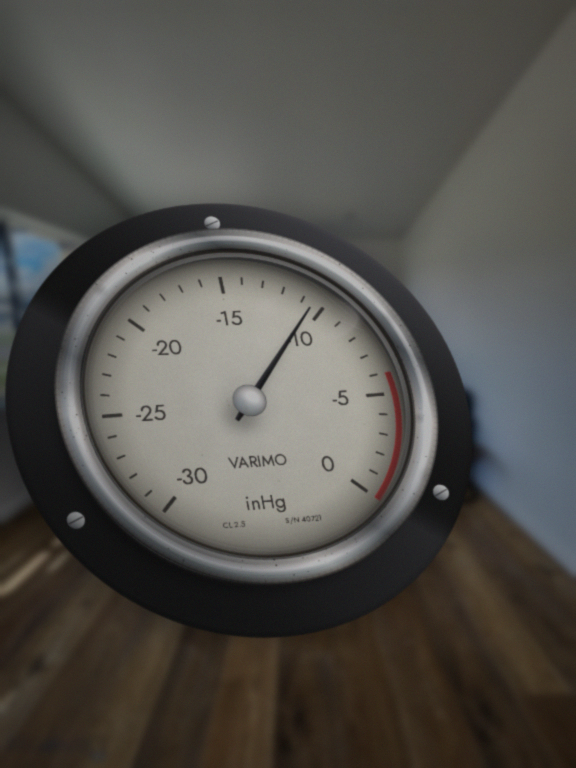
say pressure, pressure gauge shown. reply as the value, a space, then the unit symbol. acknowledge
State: -10.5 inHg
